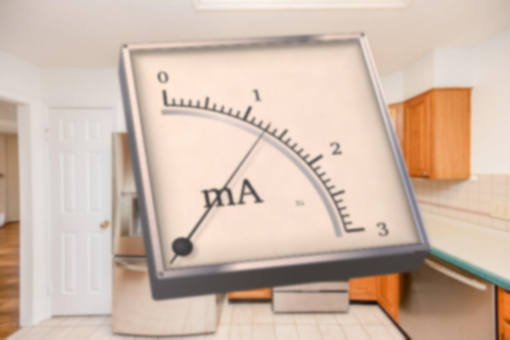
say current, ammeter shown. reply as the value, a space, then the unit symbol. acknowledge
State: 1.3 mA
